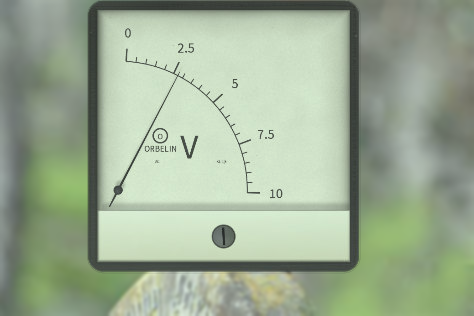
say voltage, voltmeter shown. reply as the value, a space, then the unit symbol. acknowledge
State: 2.75 V
